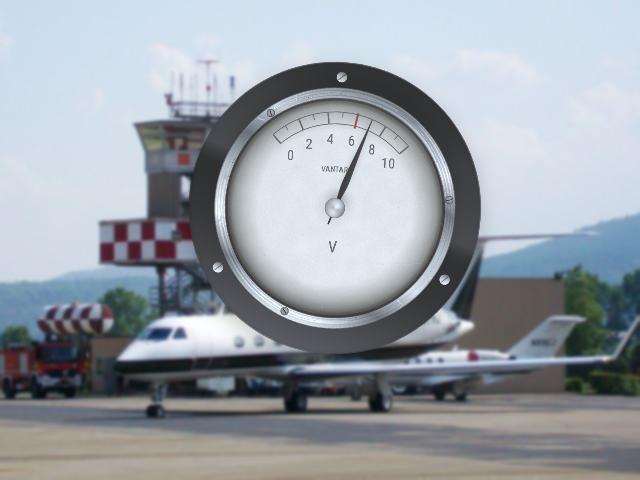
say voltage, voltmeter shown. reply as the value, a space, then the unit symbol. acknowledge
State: 7 V
